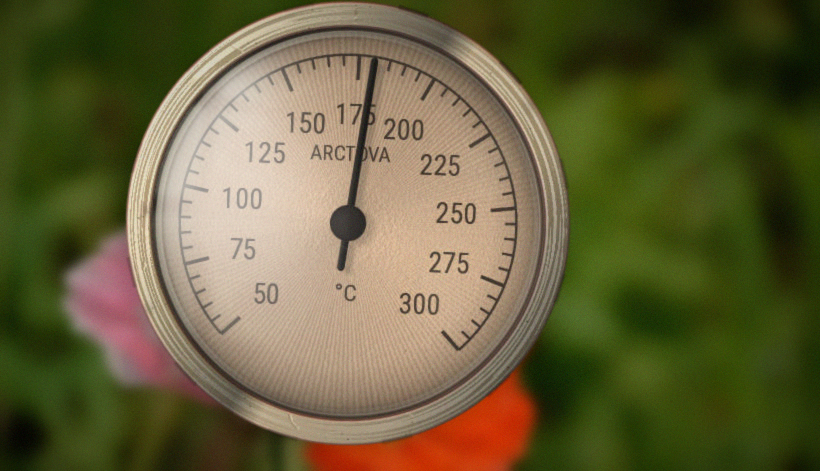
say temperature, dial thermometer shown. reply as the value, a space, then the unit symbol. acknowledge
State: 180 °C
